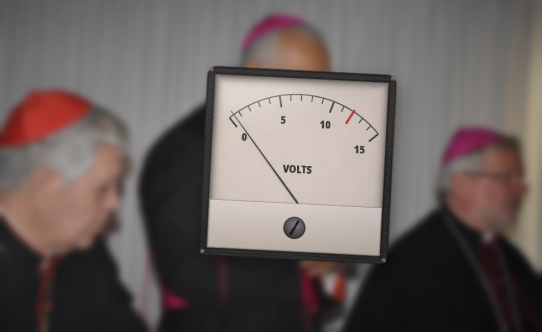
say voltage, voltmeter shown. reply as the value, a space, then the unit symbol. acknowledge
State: 0.5 V
